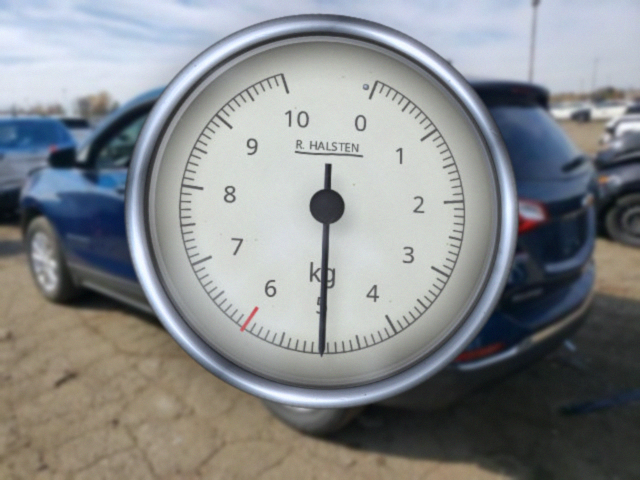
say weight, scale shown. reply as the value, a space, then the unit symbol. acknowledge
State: 5 kg
